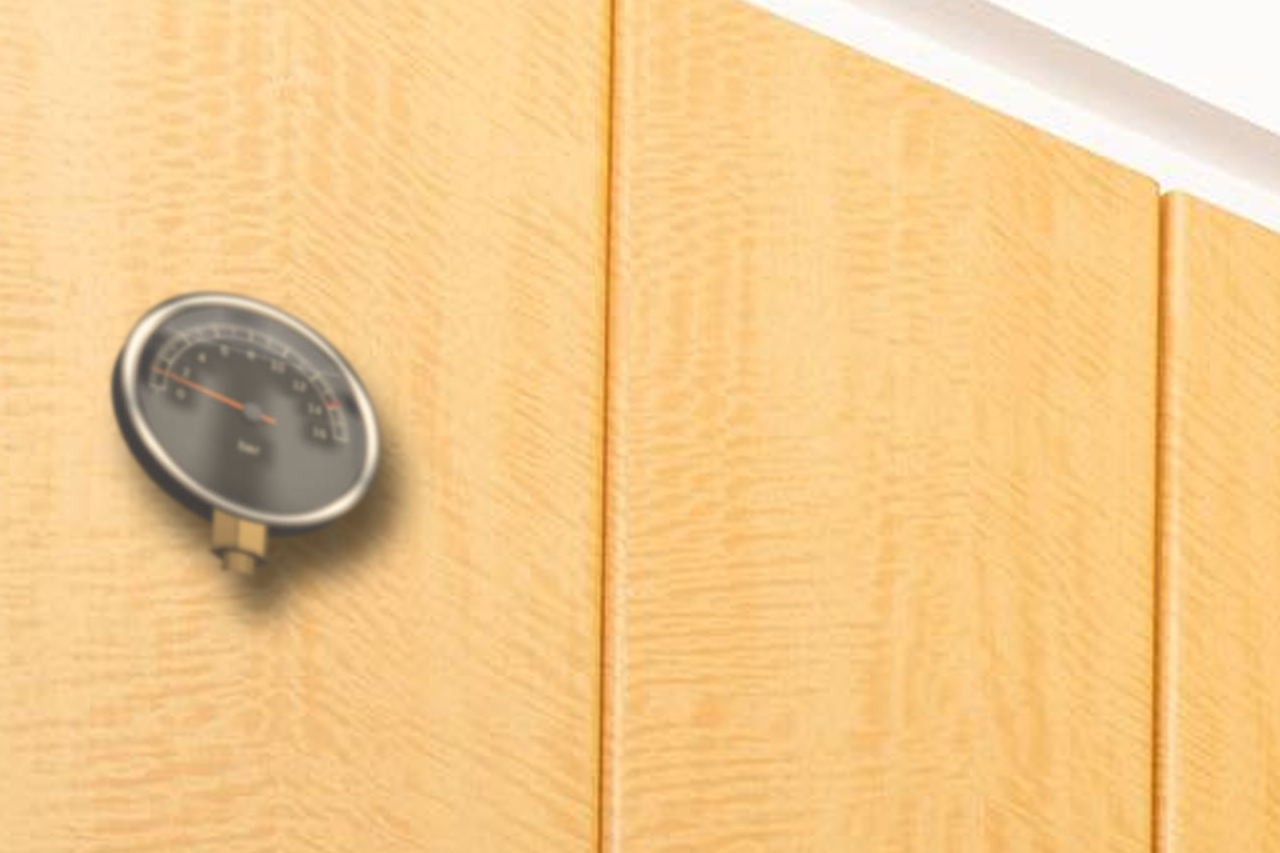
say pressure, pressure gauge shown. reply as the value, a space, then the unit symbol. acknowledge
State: 1 bar
